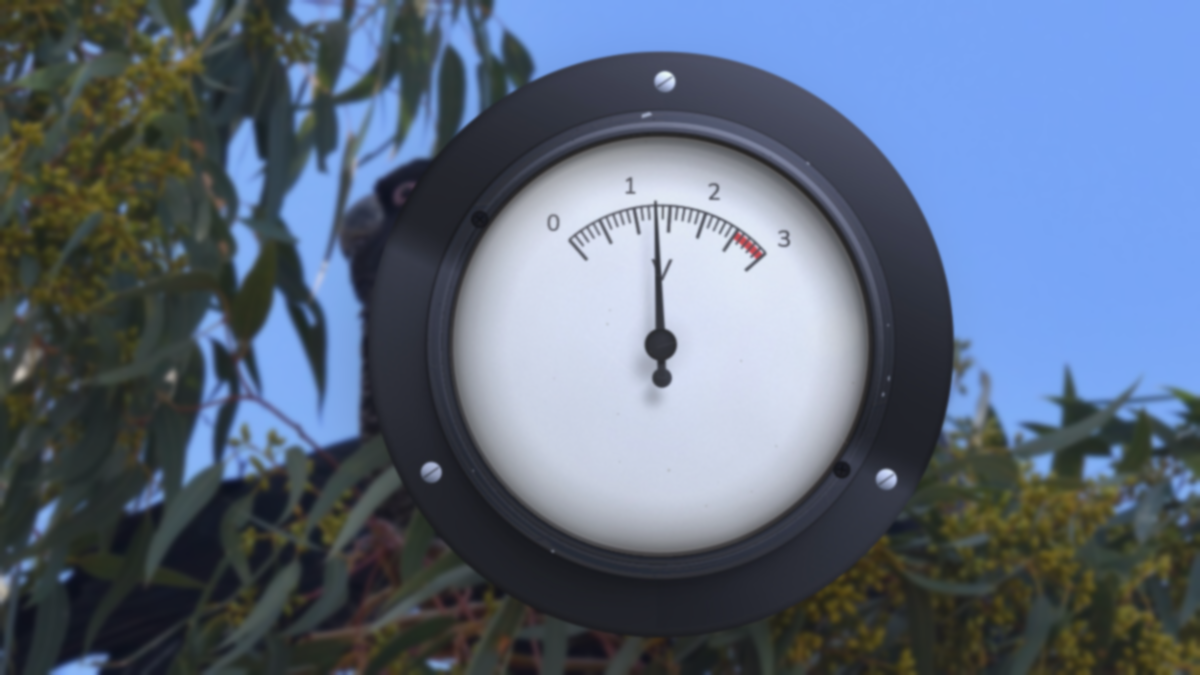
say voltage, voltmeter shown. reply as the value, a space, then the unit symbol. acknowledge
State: 1.3 V
